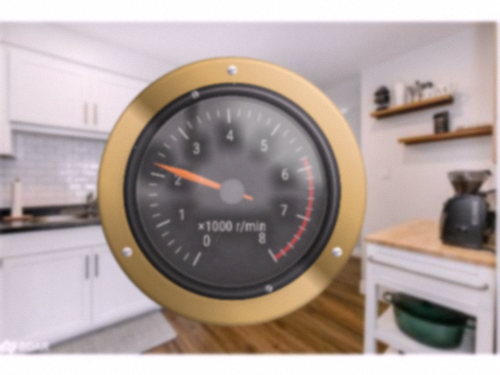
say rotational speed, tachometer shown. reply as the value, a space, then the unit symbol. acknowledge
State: 2200 rpm
